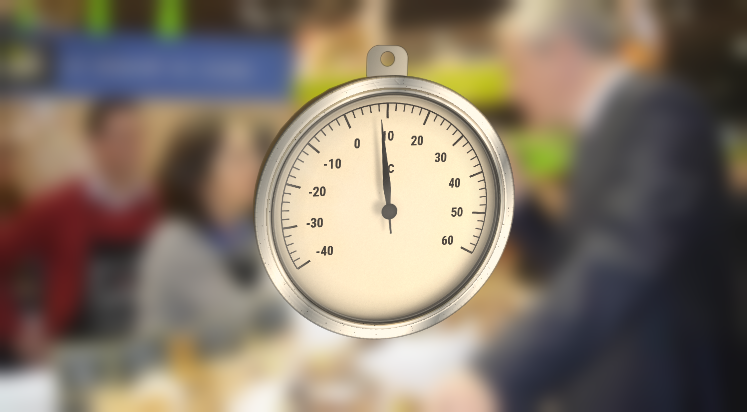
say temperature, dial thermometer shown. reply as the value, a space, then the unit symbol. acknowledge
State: 8 °C
